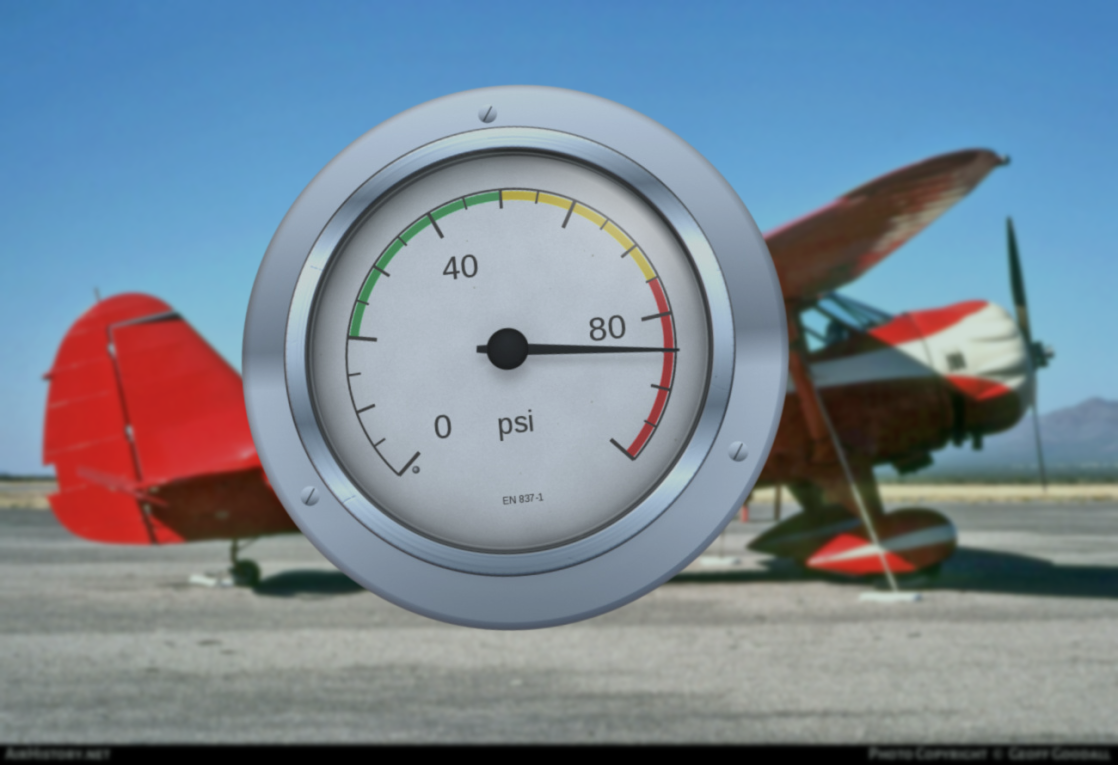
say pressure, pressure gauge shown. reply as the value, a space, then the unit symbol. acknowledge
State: 85 psi
